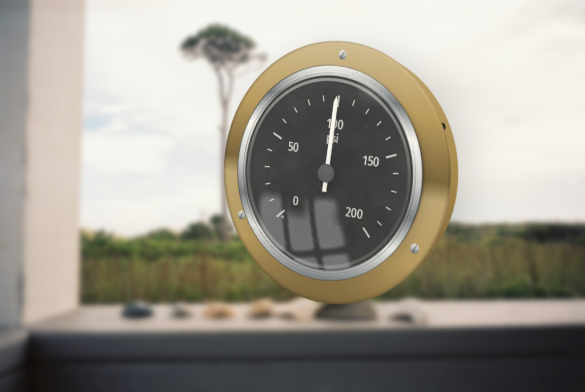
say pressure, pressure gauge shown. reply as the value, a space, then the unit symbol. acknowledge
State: 100 psi
